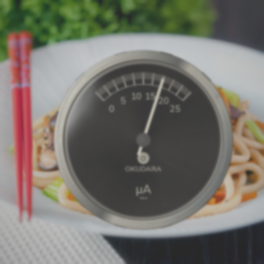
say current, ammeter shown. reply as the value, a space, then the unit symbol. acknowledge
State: 17.5 µA
